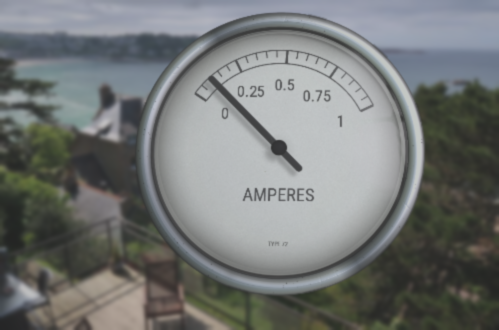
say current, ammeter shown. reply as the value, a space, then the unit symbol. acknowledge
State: 0.1 A
